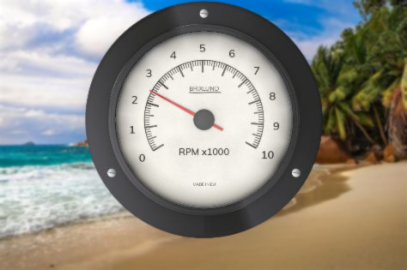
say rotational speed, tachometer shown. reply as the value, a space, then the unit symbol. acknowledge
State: 2500 rpm
